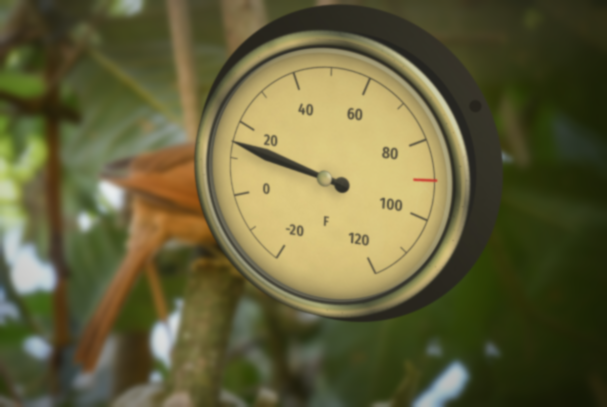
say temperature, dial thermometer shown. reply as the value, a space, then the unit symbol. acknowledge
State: 15 °F
